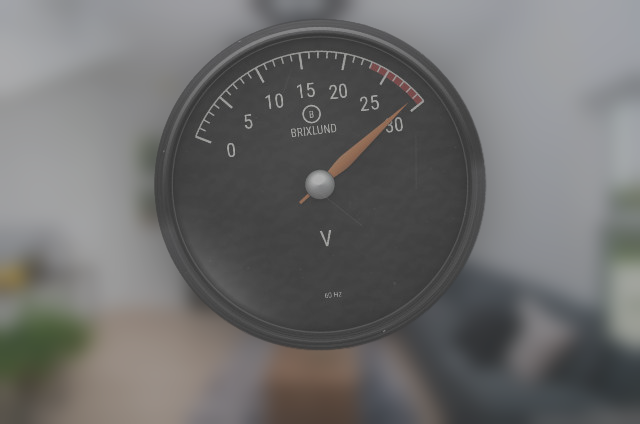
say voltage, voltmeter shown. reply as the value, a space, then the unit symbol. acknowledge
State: 29 V
